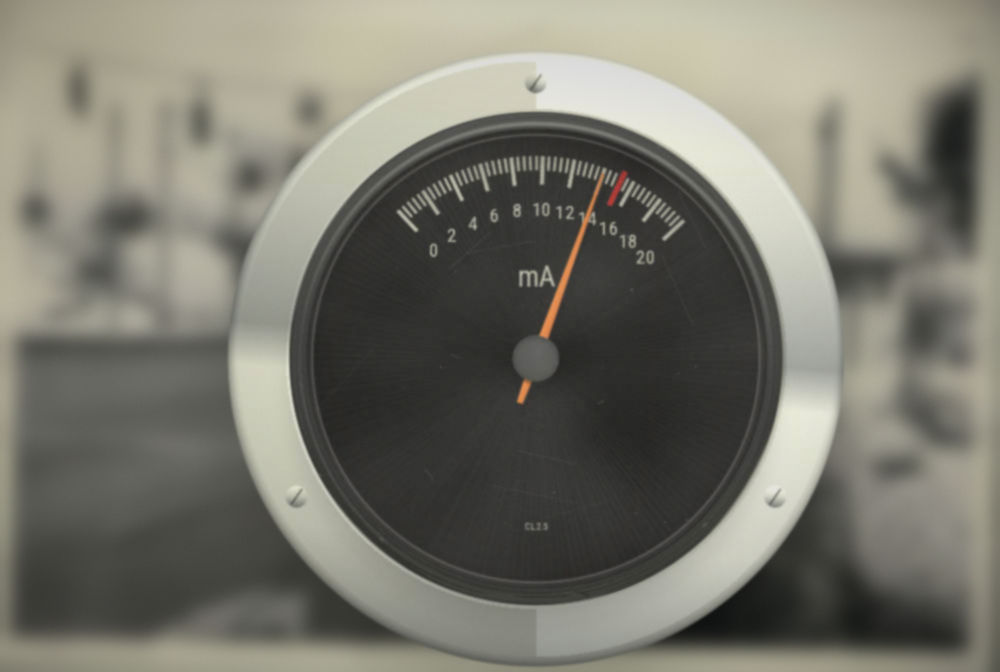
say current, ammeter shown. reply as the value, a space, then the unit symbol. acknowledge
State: 14 mA
